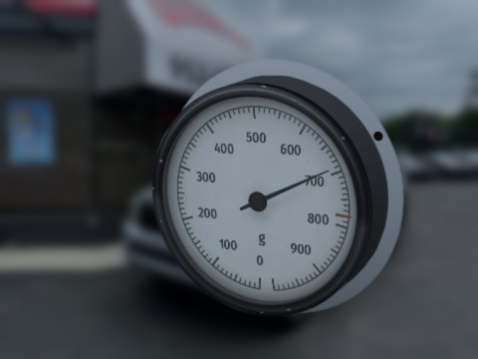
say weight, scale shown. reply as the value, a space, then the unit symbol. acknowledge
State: 690 g
